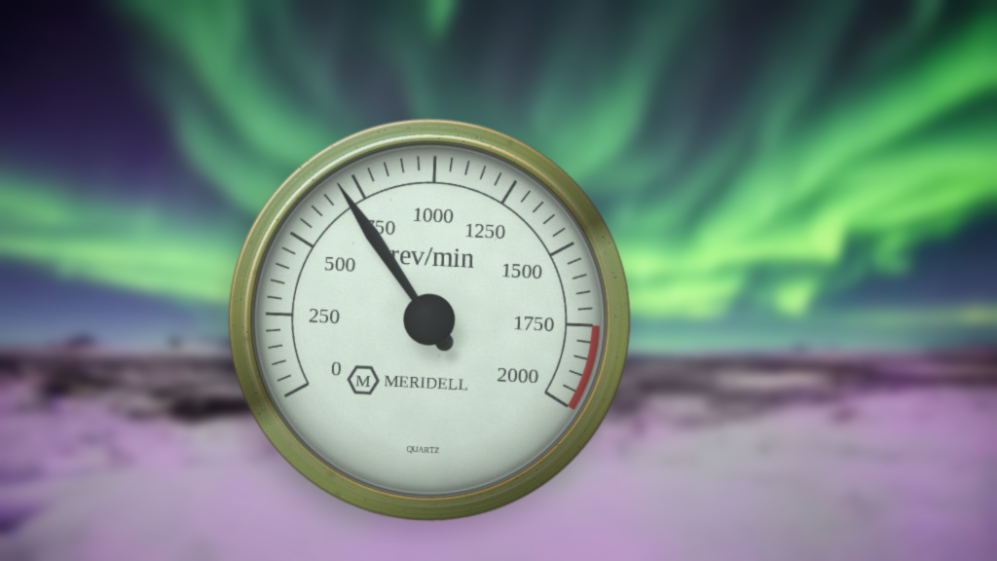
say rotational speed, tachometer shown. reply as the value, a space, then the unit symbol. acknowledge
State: 700 rpm
